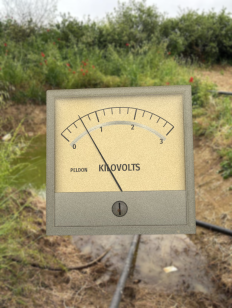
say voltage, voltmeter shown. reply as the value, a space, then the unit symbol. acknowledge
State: 0.6 kV
